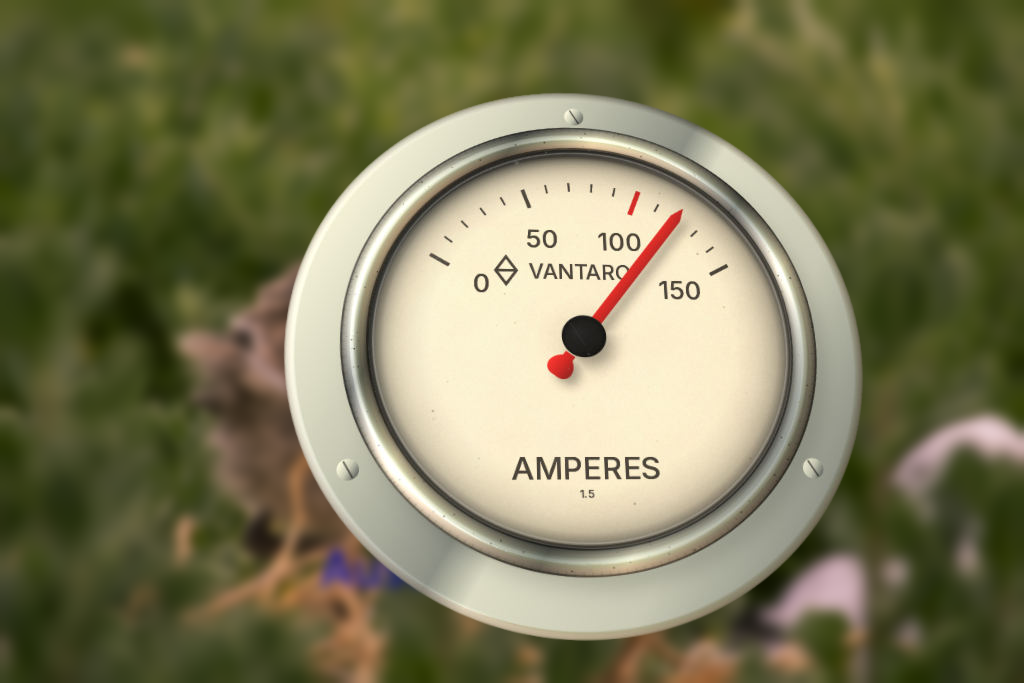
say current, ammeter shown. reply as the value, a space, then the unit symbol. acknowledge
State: 120 A
